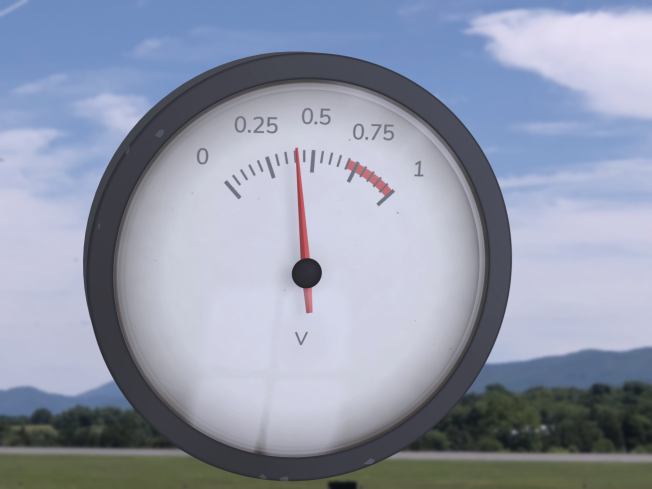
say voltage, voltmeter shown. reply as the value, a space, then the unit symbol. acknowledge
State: 0.4 V
